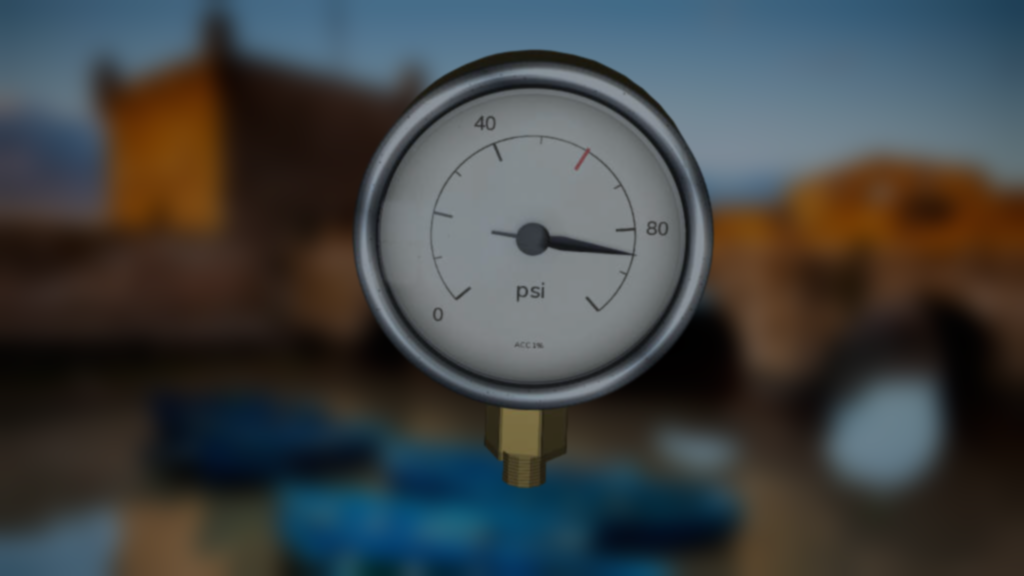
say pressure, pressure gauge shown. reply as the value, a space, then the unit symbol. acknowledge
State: 85 psi
